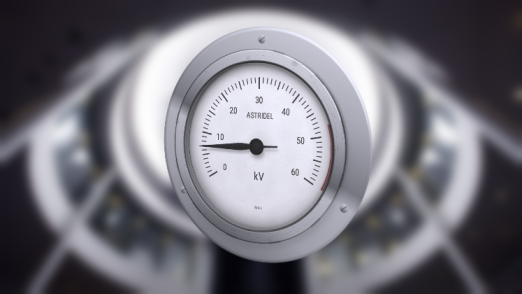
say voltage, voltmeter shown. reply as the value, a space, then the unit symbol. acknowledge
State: 7 kV
